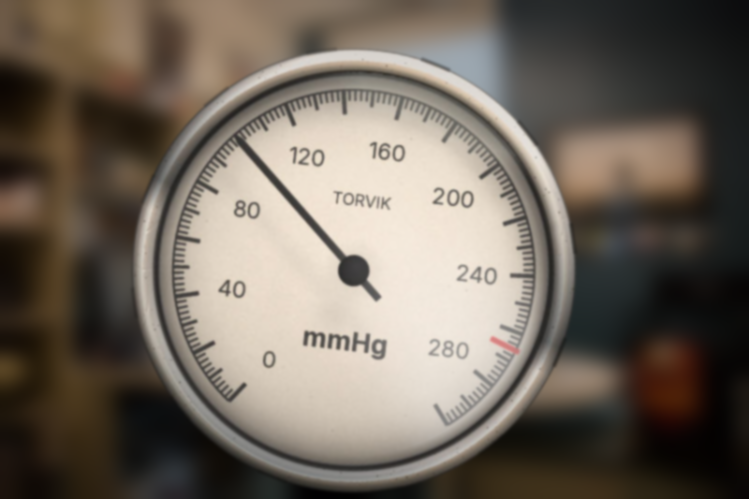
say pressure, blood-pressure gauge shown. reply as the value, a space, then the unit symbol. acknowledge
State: 100 mmHg
